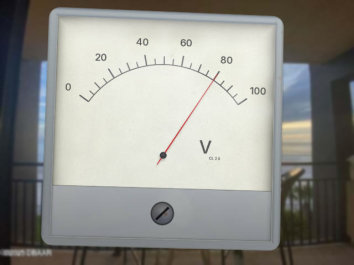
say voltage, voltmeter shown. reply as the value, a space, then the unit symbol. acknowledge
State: 80 V
